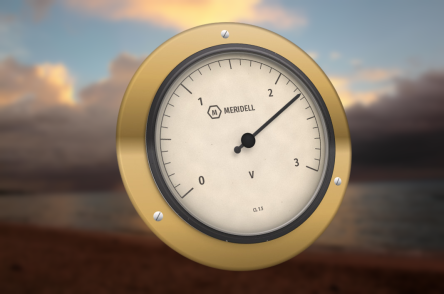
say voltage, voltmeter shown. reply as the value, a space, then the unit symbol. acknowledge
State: 2.25 V
